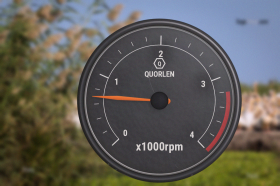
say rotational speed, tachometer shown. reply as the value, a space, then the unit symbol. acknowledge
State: 700 rpm
